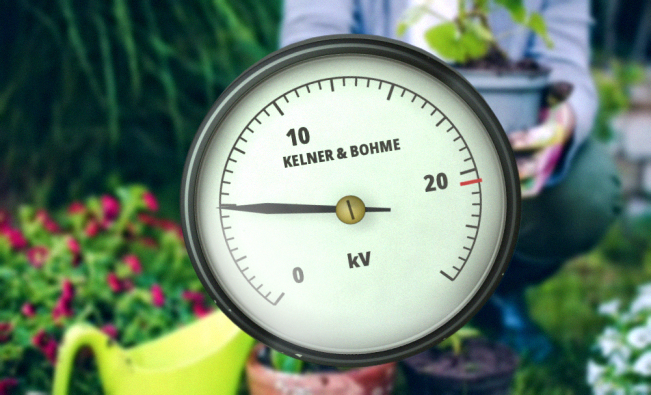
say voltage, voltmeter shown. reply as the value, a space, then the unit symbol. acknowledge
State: 5 kV
